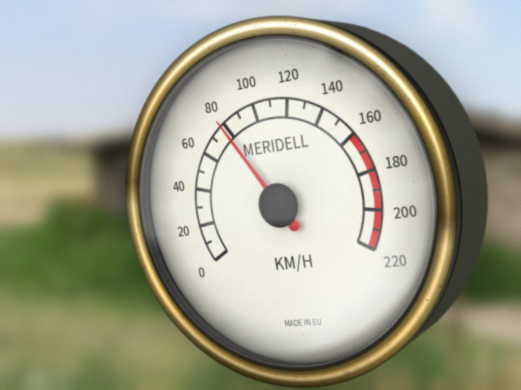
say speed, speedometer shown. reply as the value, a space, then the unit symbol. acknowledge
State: 80 km/h
